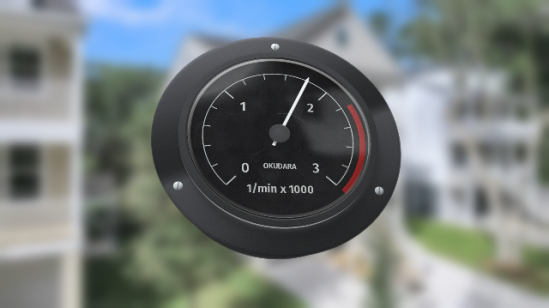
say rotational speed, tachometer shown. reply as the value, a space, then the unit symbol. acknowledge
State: 1800 rpm
